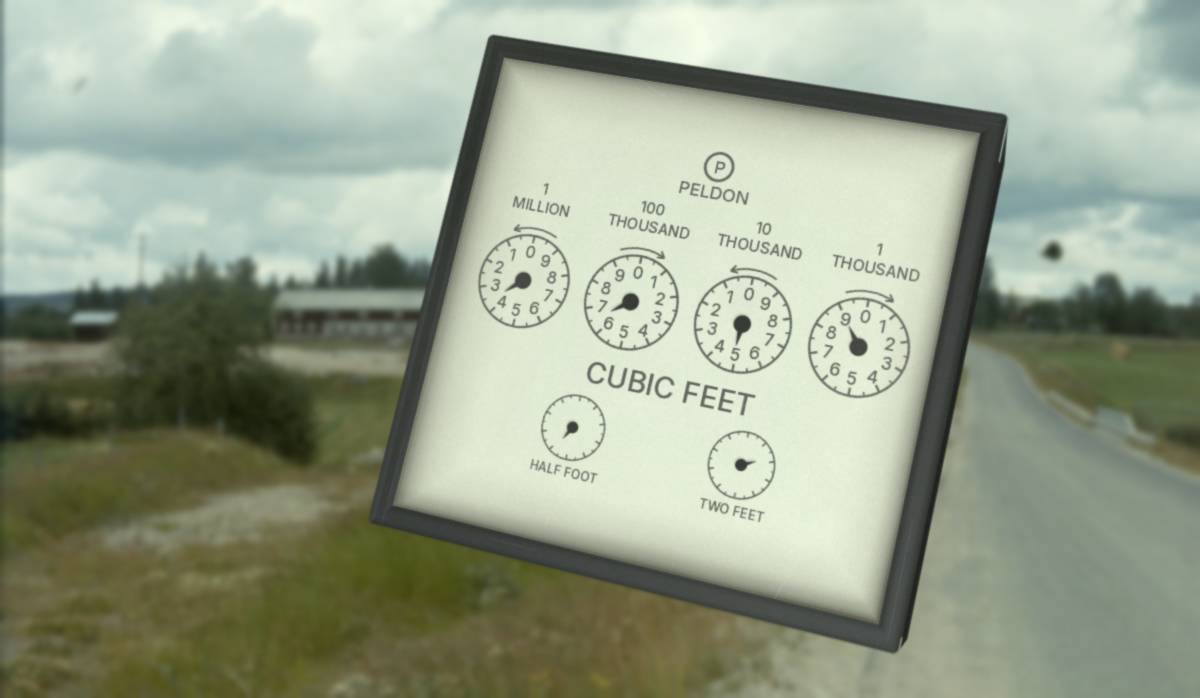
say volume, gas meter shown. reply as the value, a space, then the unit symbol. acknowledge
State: 364900 ft³
